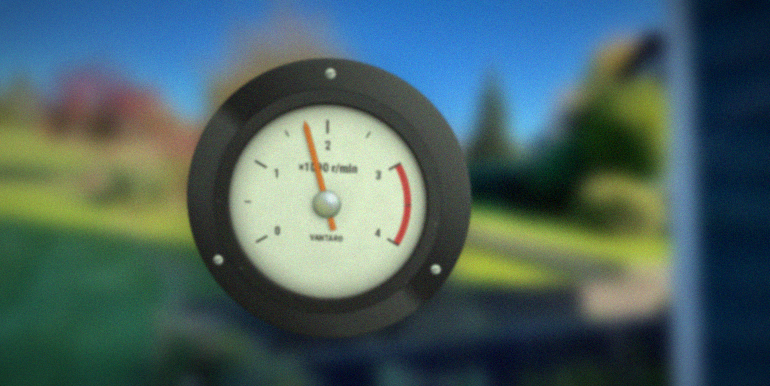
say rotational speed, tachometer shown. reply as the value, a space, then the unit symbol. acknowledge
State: 1750 rpm
